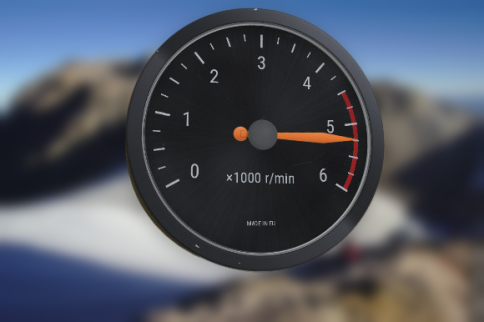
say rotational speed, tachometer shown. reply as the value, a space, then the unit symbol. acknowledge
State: 5250 rpm
